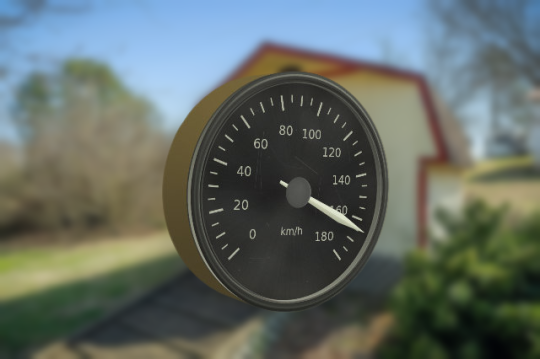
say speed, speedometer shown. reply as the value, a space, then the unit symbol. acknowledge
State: 165 km/h
